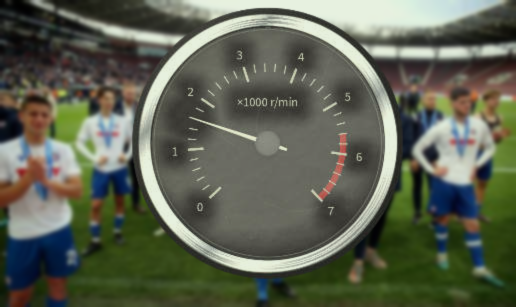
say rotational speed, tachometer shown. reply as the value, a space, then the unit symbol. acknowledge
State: 1600 rpm
